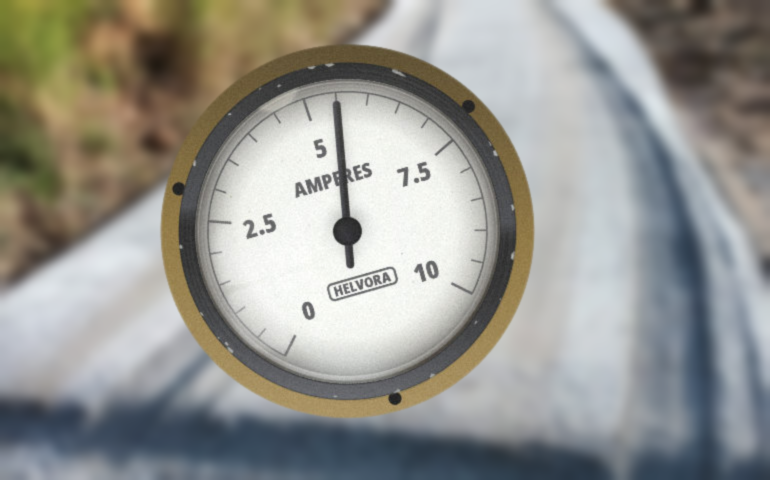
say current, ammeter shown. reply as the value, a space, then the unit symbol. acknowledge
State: 5.5 A
